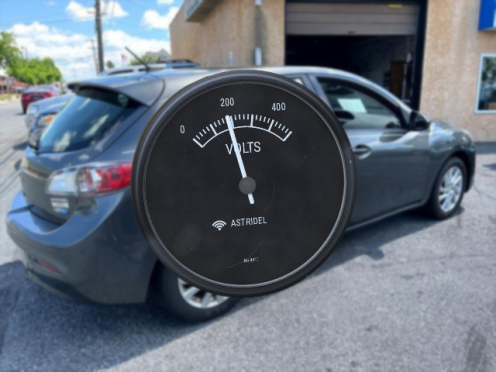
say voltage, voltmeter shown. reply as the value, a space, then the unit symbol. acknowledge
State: 180 V
